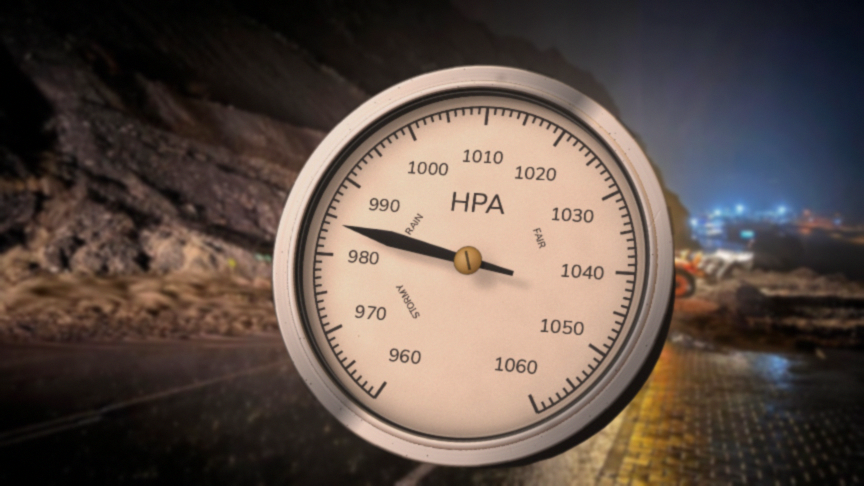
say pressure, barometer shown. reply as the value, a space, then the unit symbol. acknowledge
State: 984 hPa
